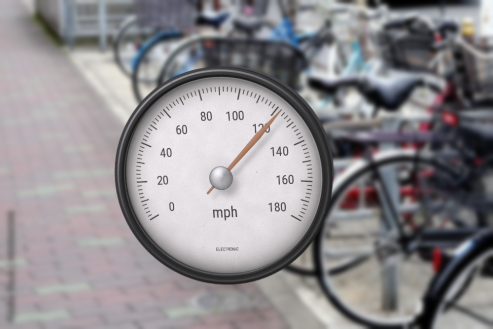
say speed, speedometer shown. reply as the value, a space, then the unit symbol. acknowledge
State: 122 mph
